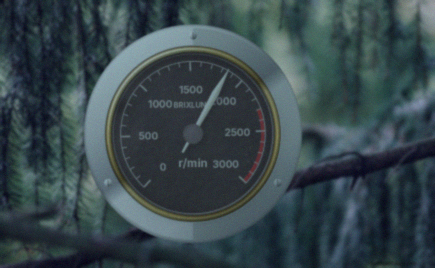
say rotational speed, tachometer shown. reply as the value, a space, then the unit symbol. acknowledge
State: 1850 rpm
